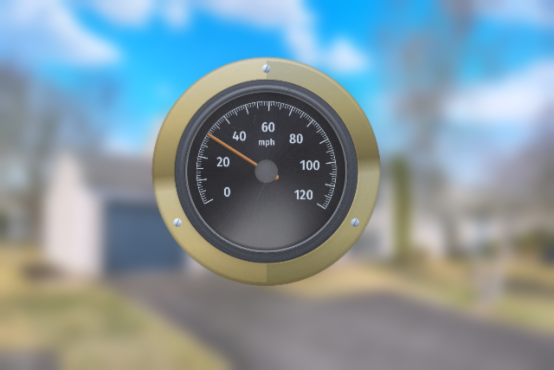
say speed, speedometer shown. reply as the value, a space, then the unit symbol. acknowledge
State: 30 mph
